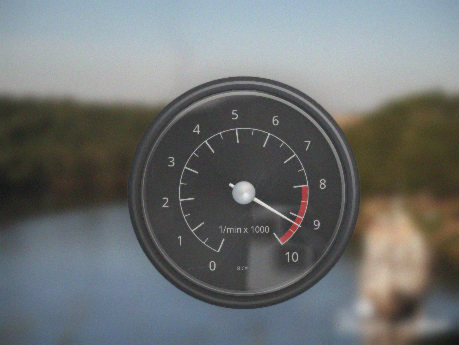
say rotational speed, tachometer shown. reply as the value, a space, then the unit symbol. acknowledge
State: 9250 rpm
